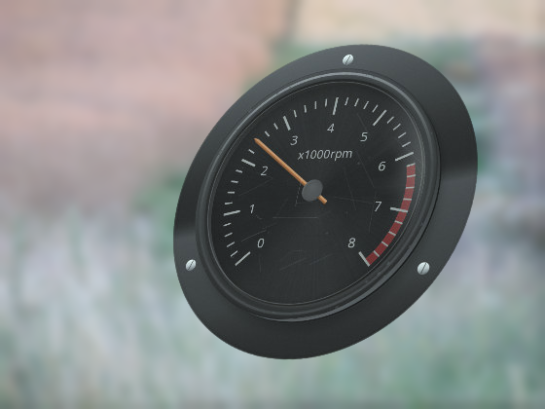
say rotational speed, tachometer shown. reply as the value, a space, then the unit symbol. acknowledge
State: 2400 rpm
